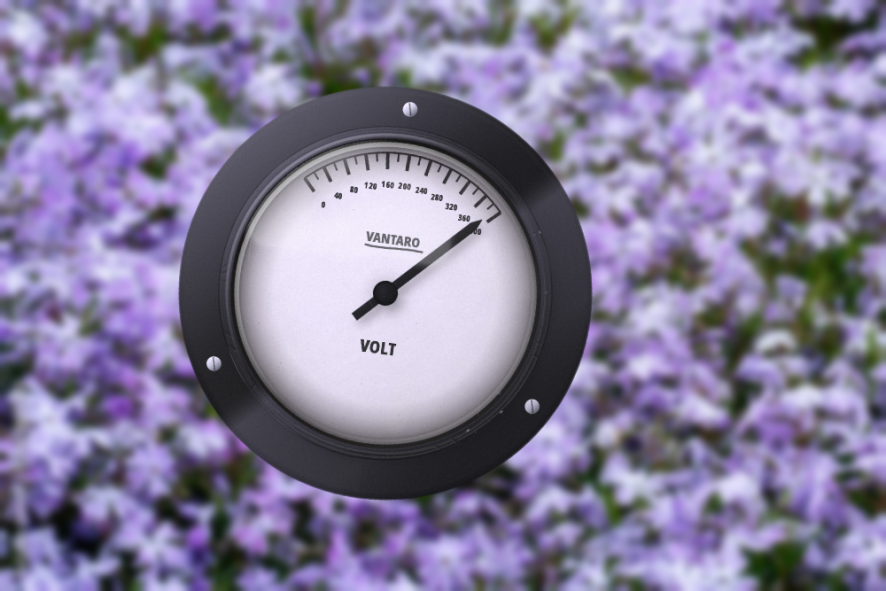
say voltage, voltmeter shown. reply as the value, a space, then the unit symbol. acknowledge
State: 390 V
